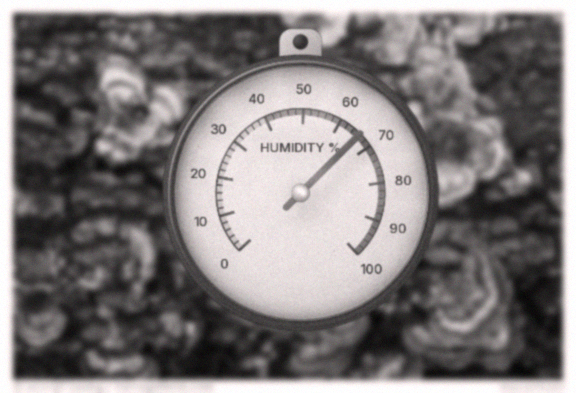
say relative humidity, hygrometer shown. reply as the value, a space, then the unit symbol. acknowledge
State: 66 %
